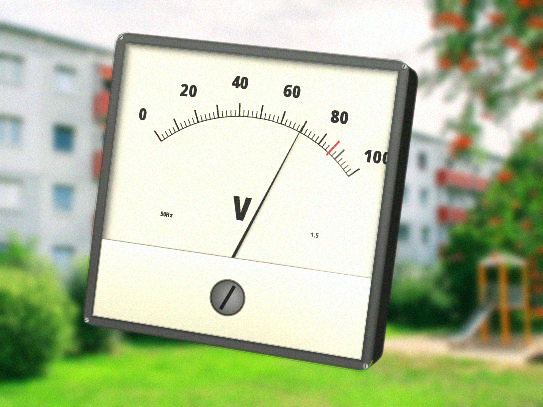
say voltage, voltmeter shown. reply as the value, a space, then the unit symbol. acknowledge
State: 70 V
